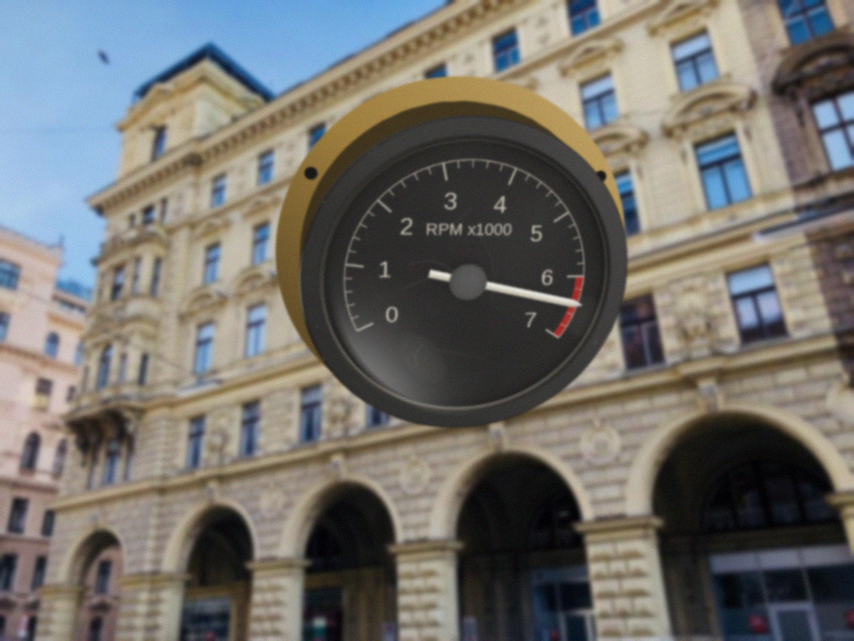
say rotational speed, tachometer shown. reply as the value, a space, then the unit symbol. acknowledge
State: 6400 rpm
